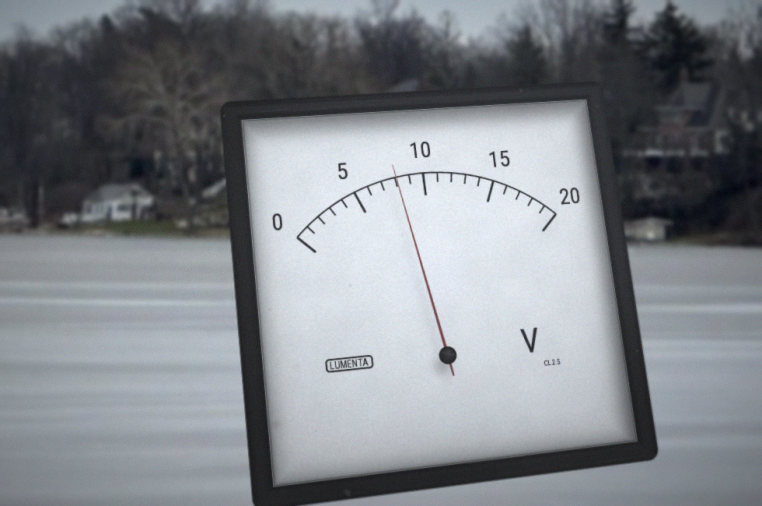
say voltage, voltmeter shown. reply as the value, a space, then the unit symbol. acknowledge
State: 8 V
